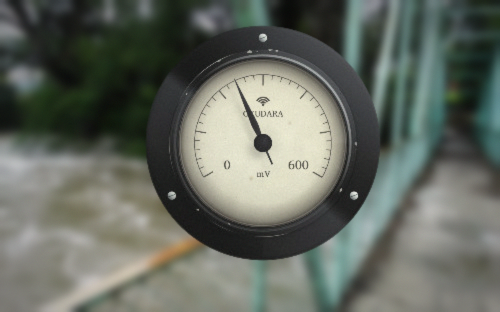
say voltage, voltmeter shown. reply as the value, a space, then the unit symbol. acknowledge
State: 240 mV
